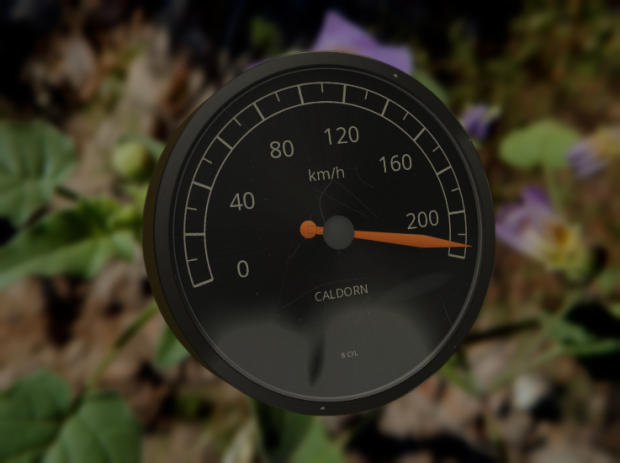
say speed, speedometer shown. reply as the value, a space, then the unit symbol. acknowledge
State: 215 km/h
